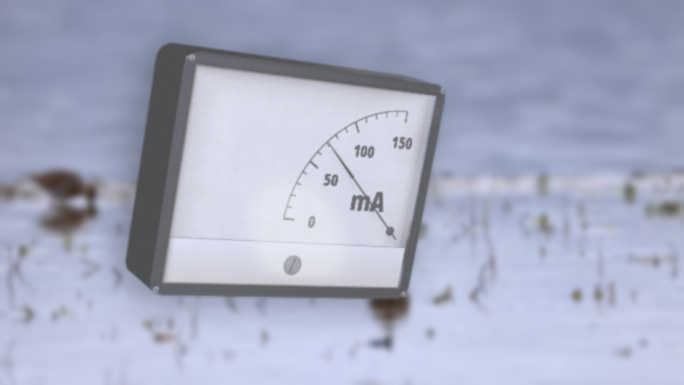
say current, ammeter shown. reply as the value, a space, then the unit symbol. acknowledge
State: 70 mA
